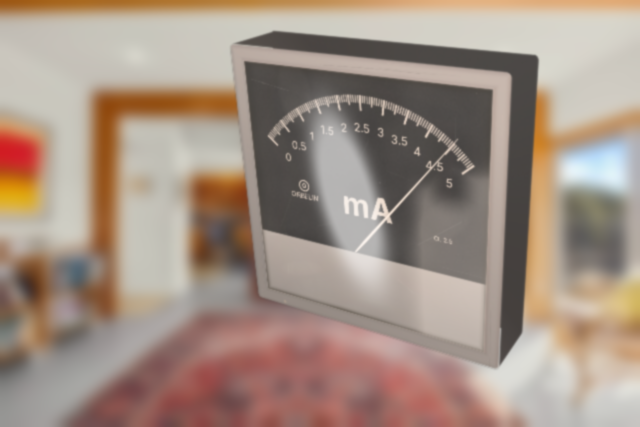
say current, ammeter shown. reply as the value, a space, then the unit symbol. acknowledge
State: 4.5 mA
